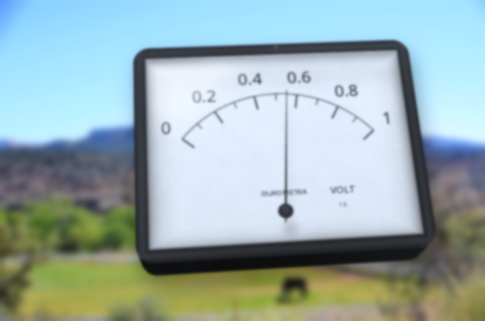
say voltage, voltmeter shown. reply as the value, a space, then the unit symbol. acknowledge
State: 0.55 V
